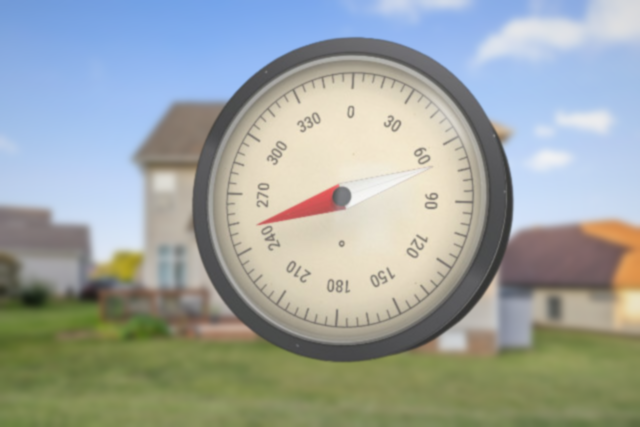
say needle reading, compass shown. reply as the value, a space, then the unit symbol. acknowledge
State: 250 °
